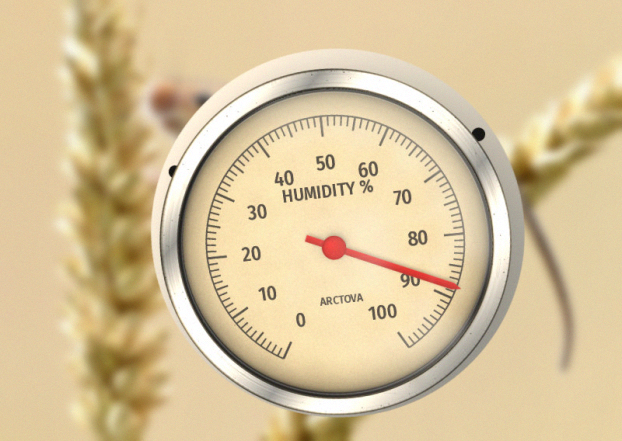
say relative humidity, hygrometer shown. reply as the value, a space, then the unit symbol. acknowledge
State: 88 %
